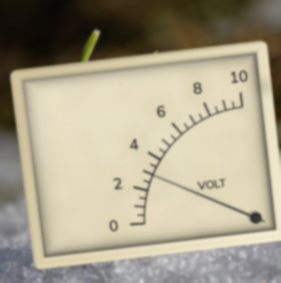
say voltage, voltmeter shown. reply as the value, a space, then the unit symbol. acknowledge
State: 3 V
